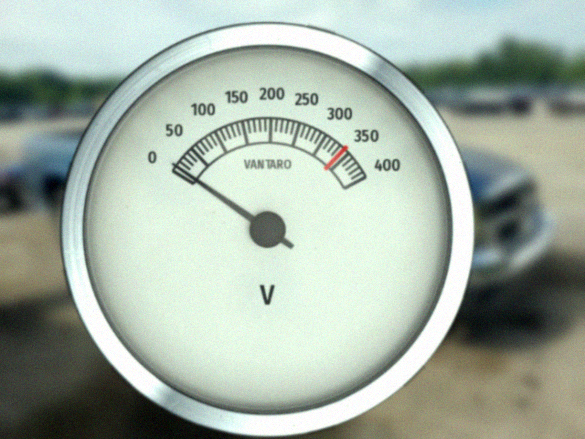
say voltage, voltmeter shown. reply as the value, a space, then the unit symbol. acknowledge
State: 10 V
